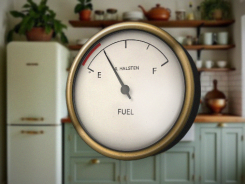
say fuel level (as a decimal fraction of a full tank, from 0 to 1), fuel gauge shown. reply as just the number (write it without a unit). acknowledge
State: 0.25
